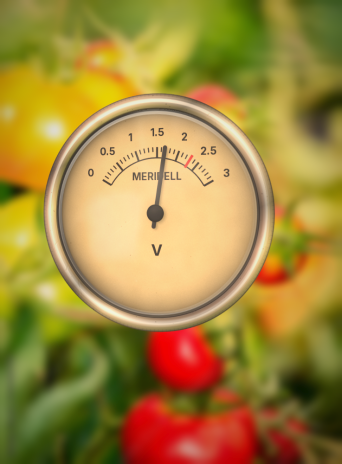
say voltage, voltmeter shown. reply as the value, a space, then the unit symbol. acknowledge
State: 1.7 V
